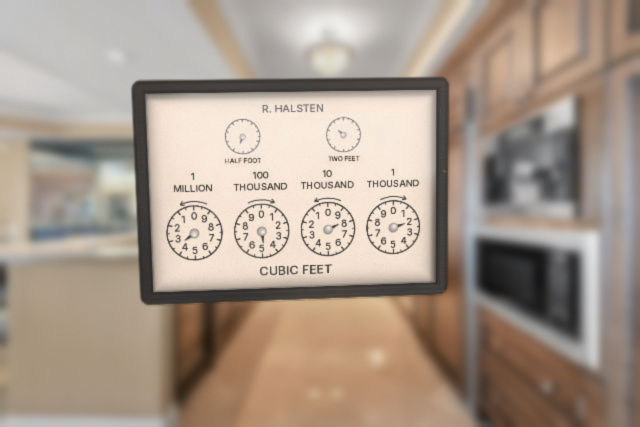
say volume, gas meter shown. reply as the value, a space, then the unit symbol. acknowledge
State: 348200 ft³
